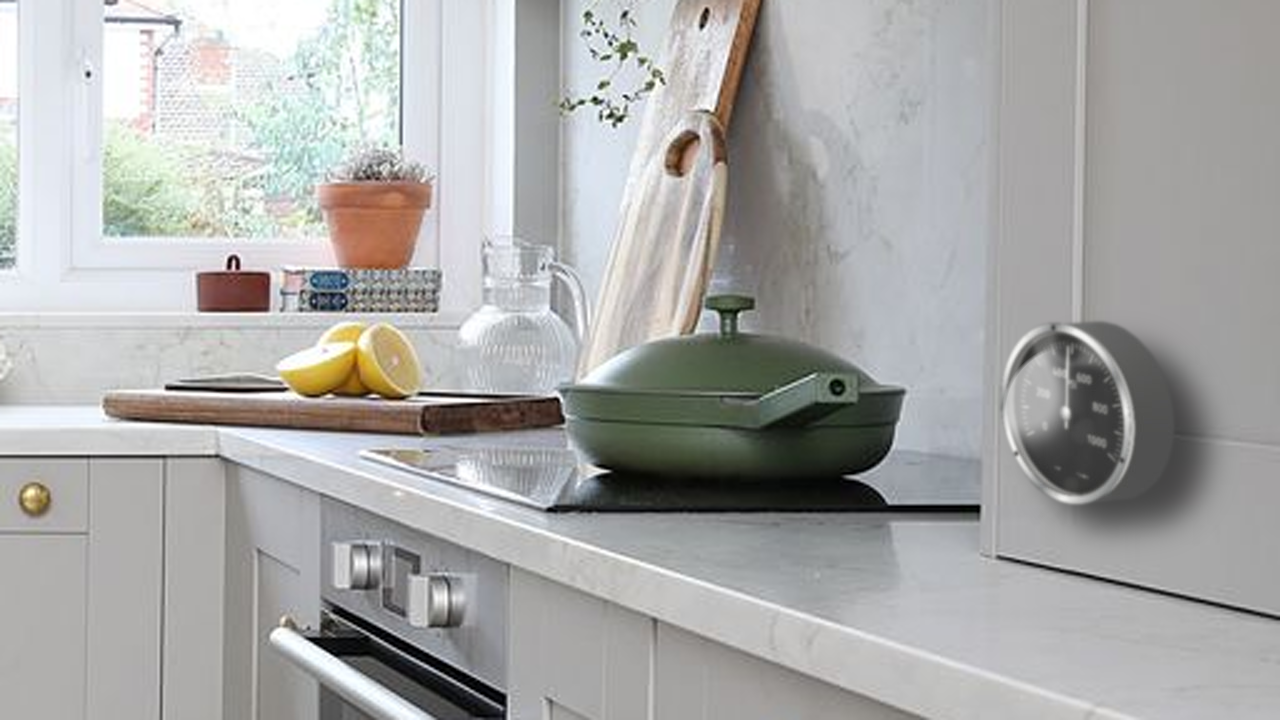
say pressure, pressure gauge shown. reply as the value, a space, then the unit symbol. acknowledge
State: 500 psi
